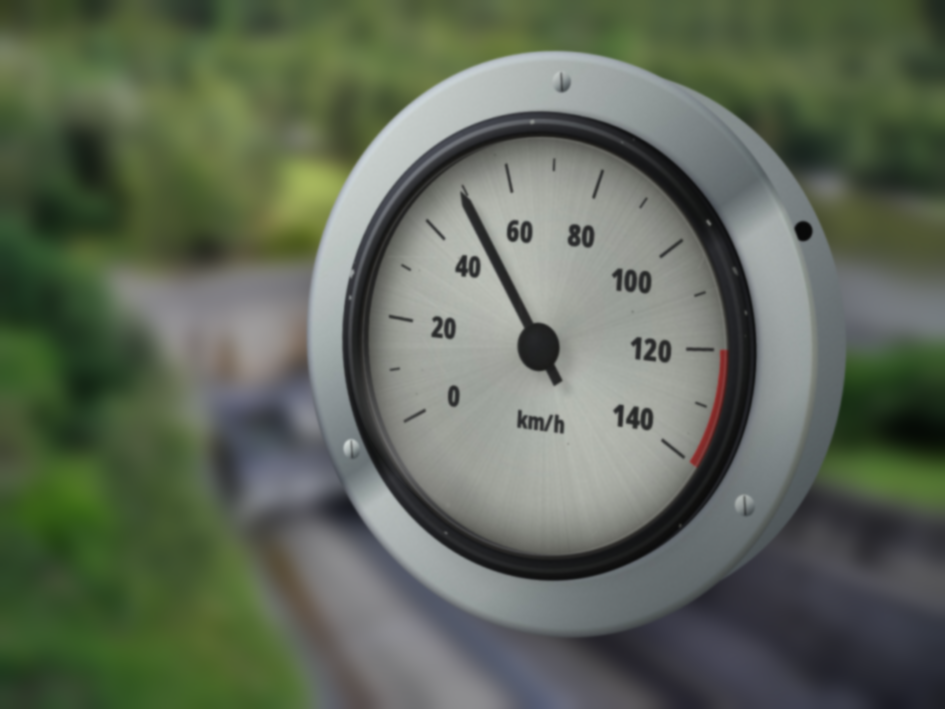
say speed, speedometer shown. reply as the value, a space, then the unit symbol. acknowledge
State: 50 km/h
